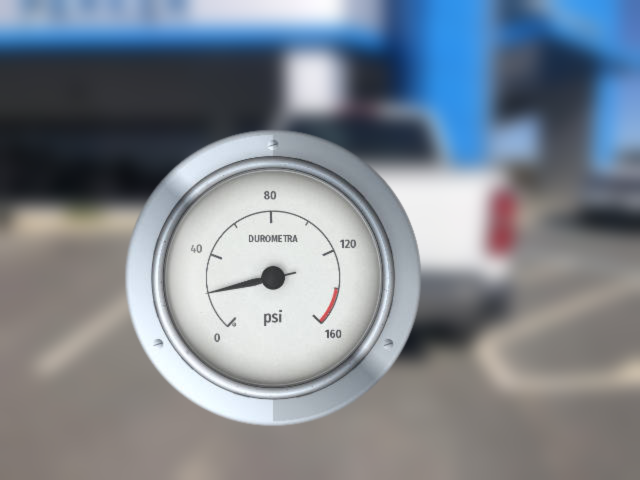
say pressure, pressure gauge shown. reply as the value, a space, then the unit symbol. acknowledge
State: 20 psi
